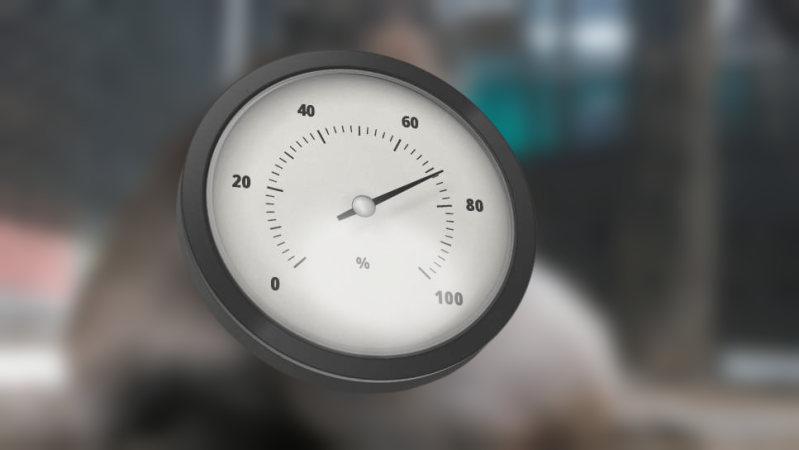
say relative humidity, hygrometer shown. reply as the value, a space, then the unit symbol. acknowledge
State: 72 %
